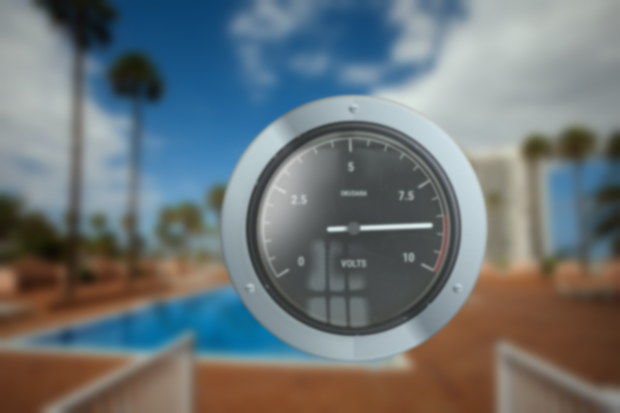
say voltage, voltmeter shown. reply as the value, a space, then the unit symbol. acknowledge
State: 8.75 V
